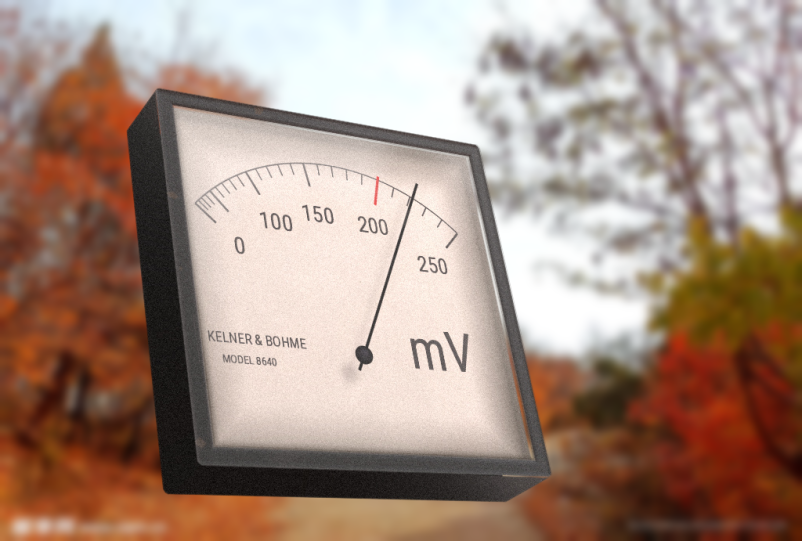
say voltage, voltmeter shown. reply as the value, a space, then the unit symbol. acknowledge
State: 220 mV
